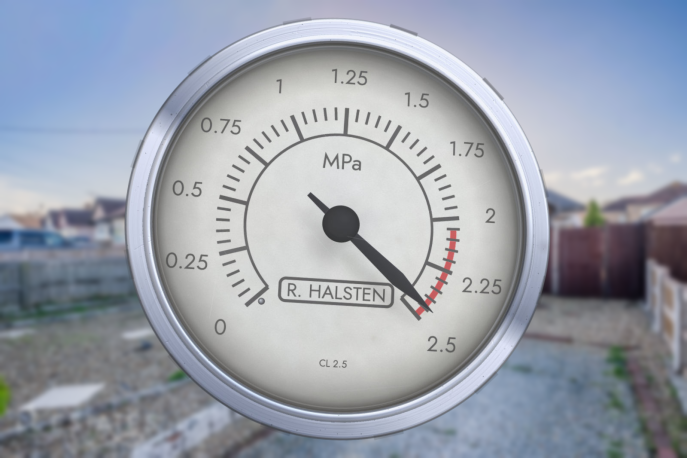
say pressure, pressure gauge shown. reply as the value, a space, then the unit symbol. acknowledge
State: 2.45 MPa
